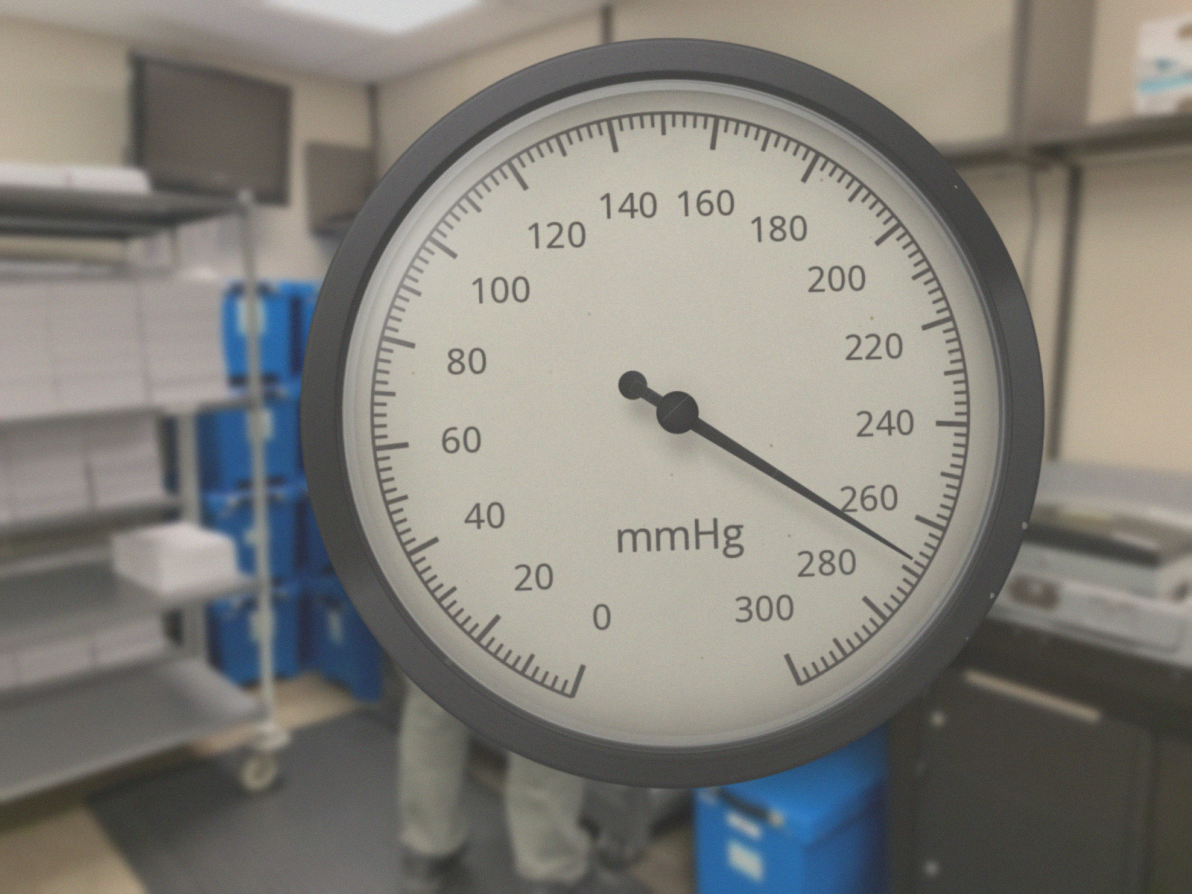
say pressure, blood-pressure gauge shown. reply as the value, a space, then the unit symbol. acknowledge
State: 268 mmHg
